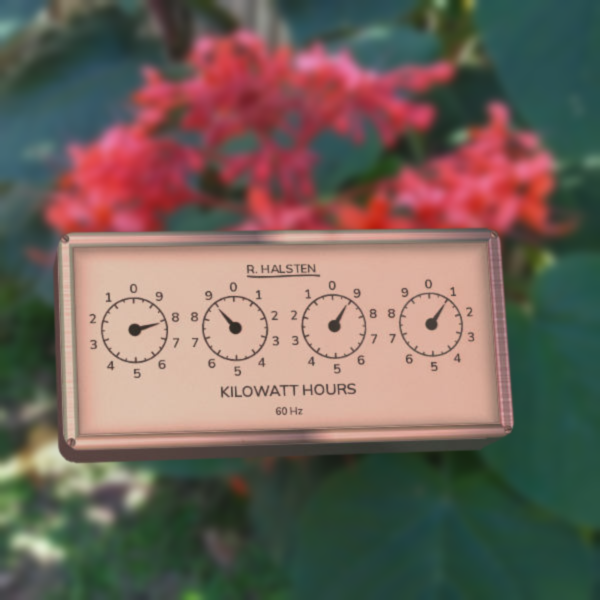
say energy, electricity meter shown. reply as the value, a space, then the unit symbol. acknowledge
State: 7891 kWh
